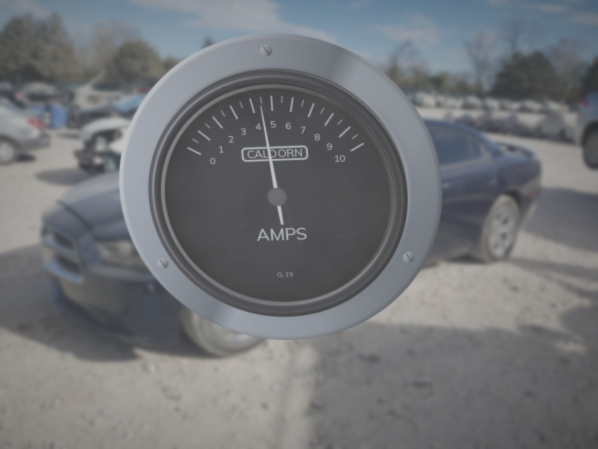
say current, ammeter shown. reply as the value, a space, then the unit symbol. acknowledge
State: 4.5 A
